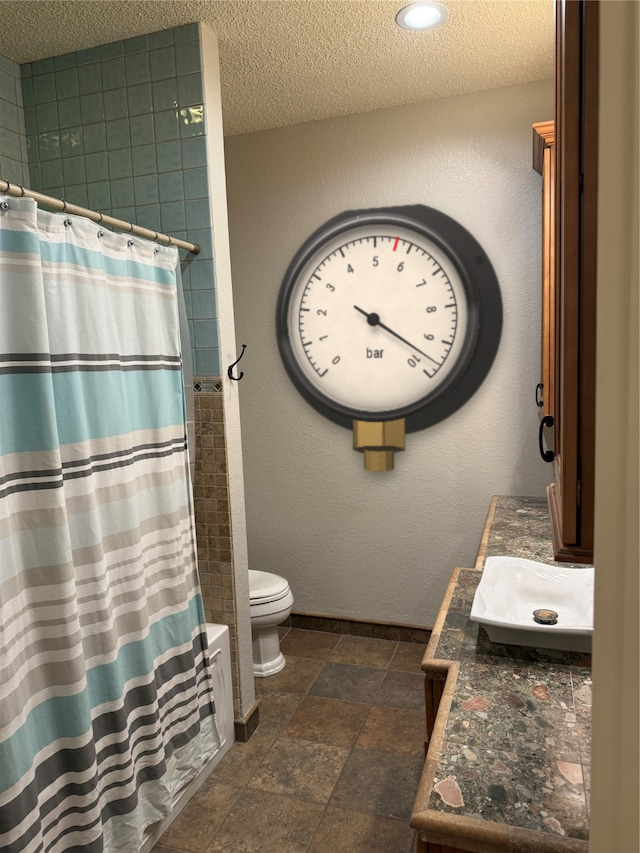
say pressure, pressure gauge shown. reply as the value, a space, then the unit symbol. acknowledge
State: 9.6 bar
